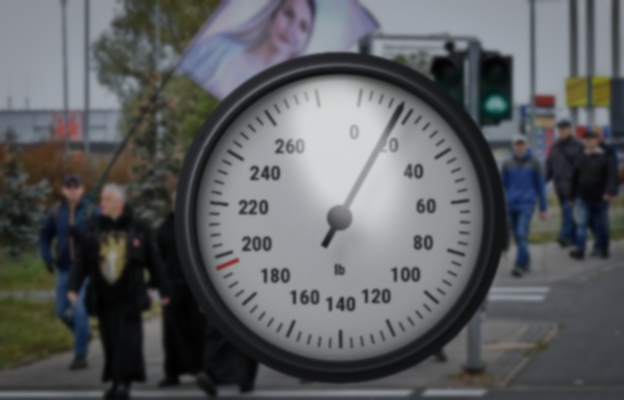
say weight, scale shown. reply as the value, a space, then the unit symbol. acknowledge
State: 16 lb
